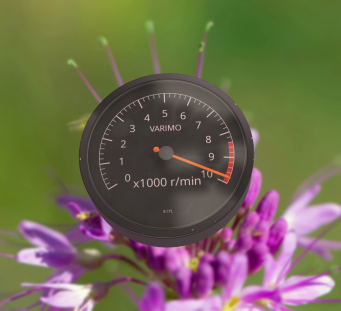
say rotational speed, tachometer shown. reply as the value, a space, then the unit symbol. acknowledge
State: 9800 rpm
